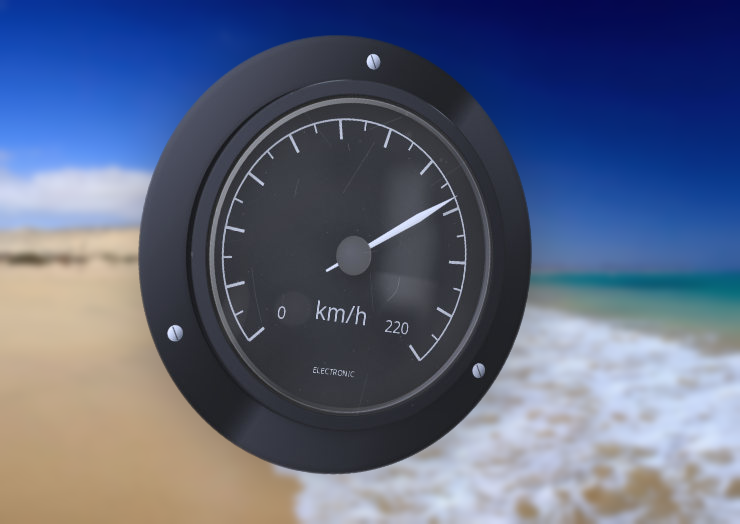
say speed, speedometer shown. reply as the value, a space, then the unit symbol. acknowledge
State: 155 km/h
